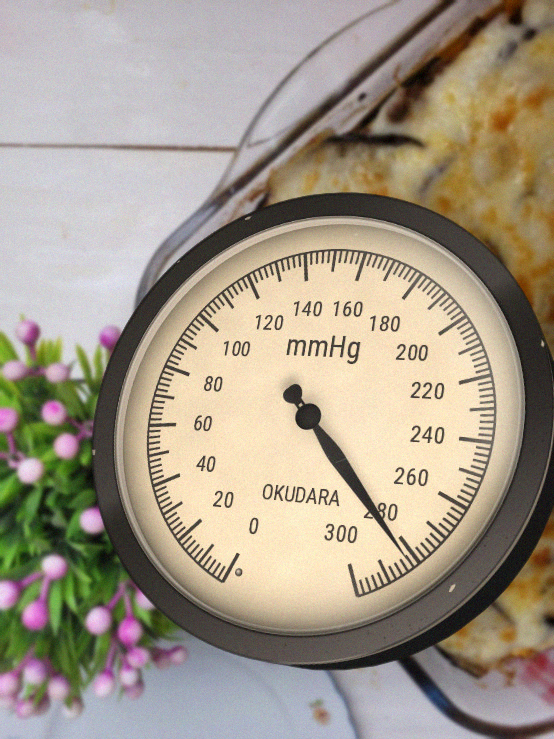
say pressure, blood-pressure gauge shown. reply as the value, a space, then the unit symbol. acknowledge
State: 282 mmHg
